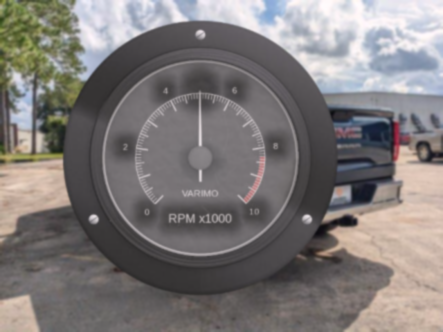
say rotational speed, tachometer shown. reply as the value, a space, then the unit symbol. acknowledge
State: 5000 rpm
